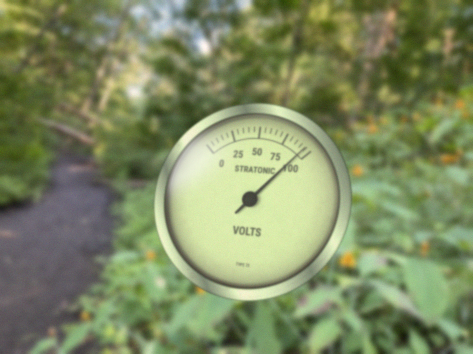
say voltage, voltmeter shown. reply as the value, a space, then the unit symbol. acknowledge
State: 95 V
